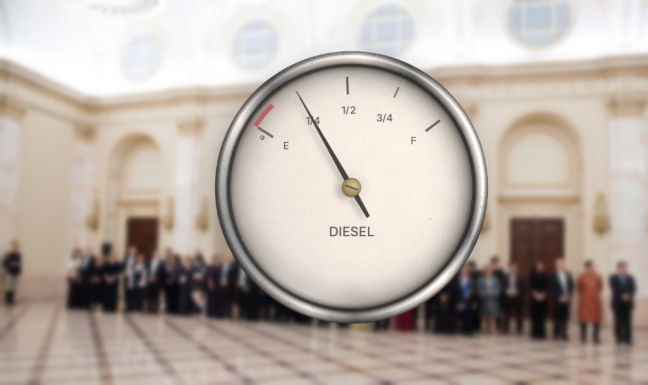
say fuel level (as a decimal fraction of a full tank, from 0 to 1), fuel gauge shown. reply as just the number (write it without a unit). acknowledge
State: 0.25
